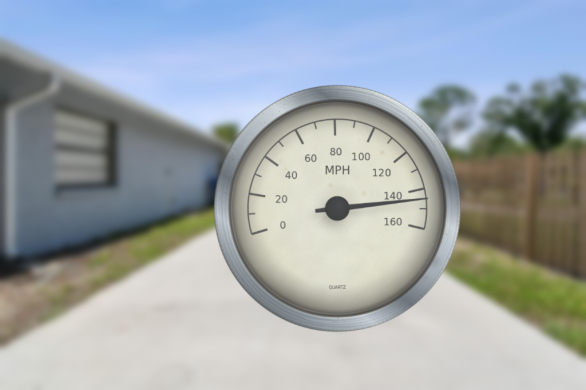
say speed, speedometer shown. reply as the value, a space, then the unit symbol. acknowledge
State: 145 mph
